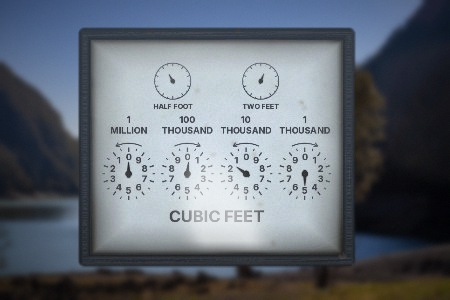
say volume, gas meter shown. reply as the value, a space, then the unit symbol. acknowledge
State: 1500 ft³
